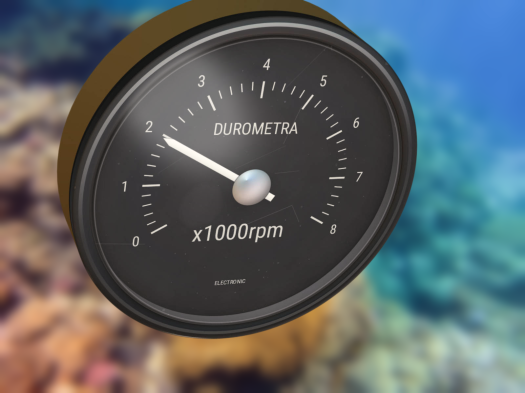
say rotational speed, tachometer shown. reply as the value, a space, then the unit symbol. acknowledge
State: 2000 rpm
